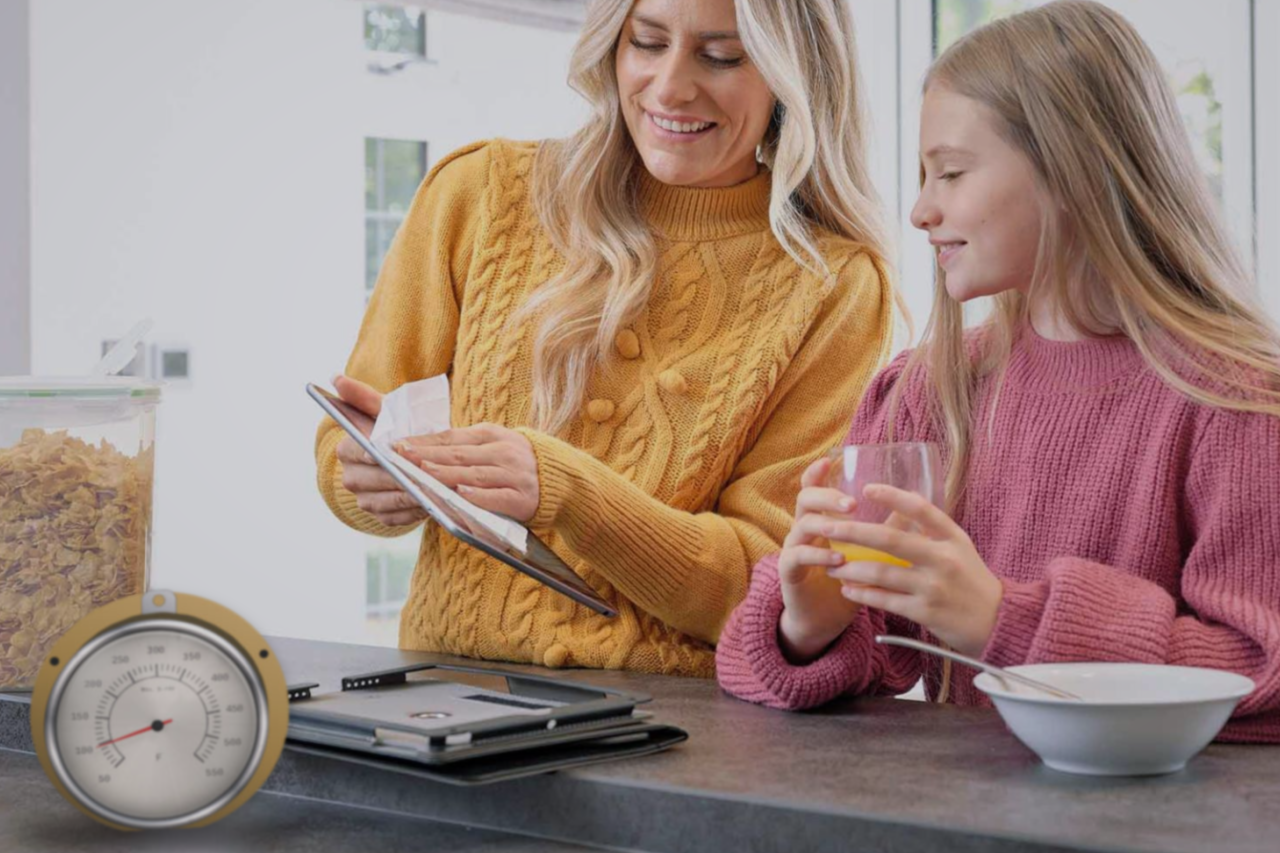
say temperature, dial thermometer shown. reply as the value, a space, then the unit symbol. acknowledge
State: 100 °F
